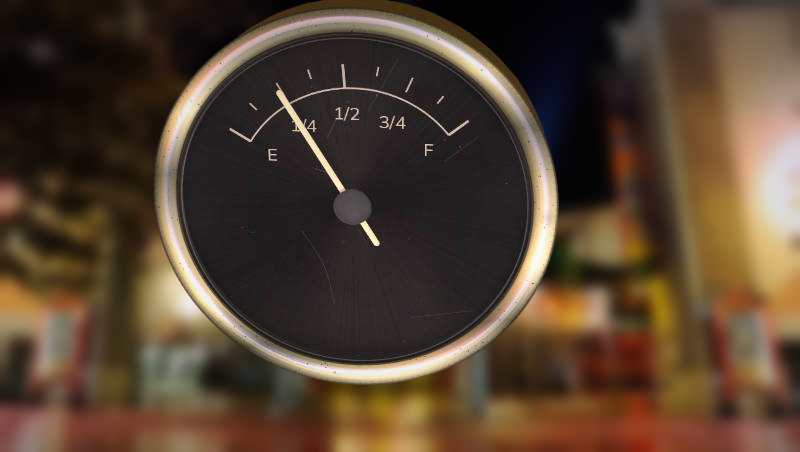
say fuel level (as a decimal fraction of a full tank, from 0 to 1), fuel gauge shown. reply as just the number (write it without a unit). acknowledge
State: 0.25
